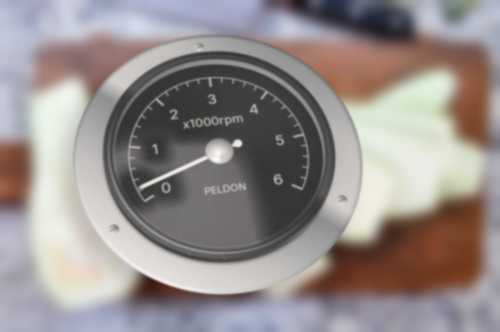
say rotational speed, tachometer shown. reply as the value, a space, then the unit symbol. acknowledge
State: 200 rpm
